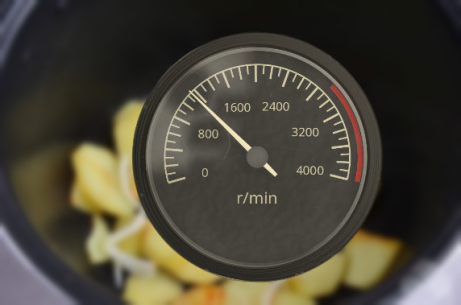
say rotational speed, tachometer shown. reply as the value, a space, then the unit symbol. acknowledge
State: 1150 rpm
